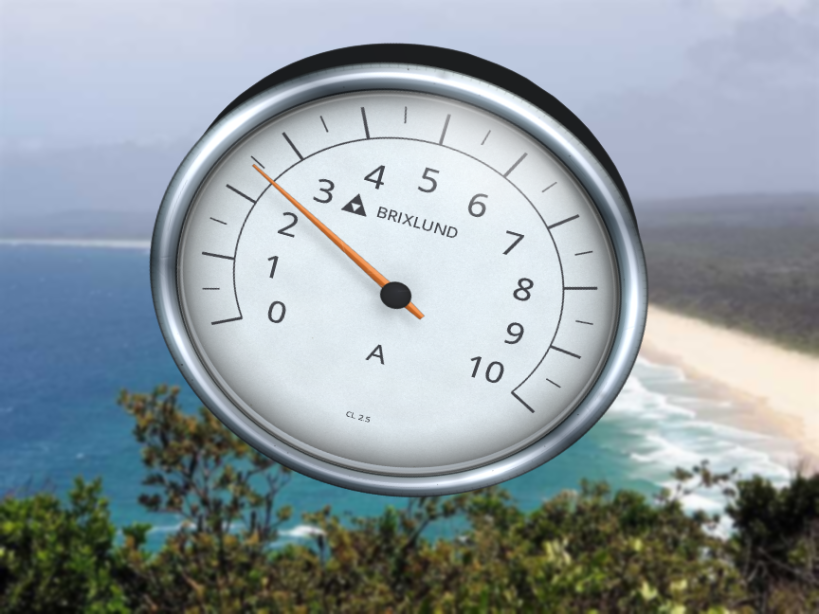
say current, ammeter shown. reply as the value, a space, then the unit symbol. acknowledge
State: 2.5 A
